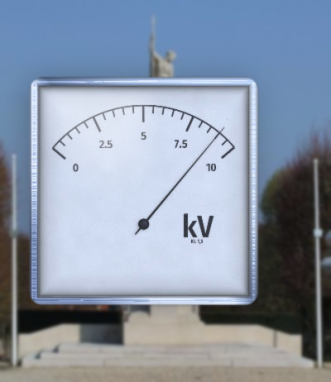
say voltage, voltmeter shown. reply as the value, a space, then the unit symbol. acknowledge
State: 9 kV
